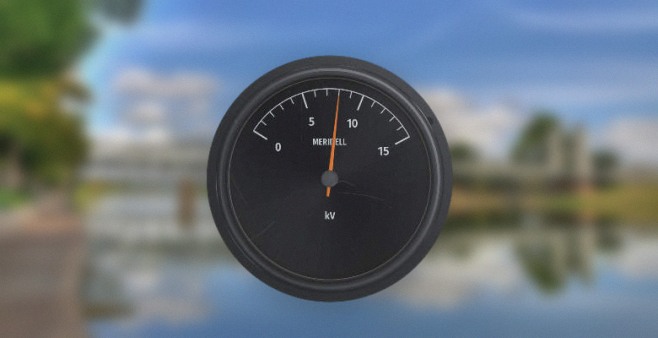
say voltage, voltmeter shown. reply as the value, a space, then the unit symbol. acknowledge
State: 8 kV
